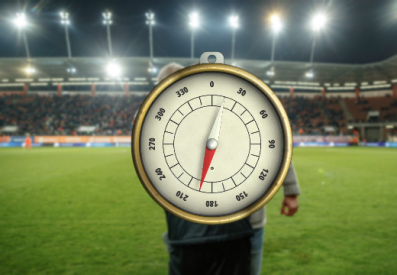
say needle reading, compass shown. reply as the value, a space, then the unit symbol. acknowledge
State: 195 °
